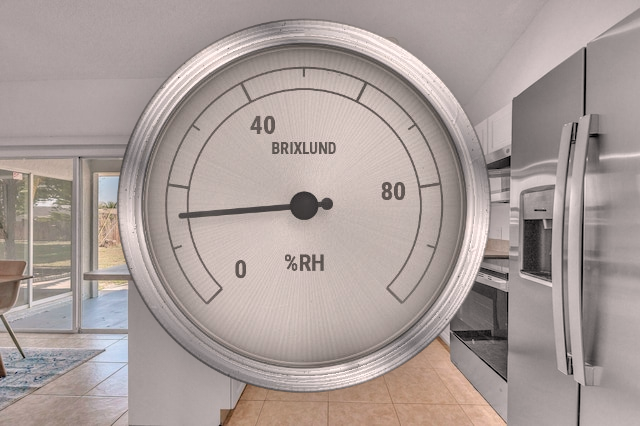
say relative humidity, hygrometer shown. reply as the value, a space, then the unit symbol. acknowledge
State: 15 %
